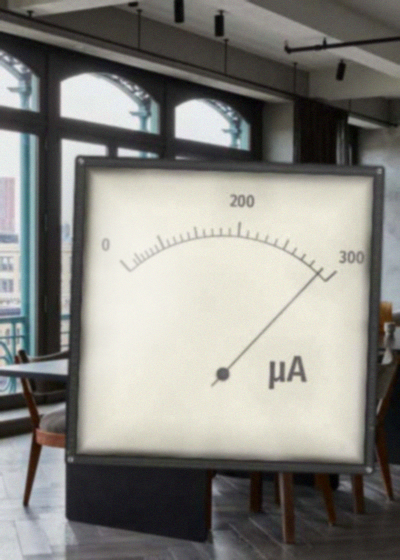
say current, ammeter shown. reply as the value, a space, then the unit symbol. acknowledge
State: 290 µA
